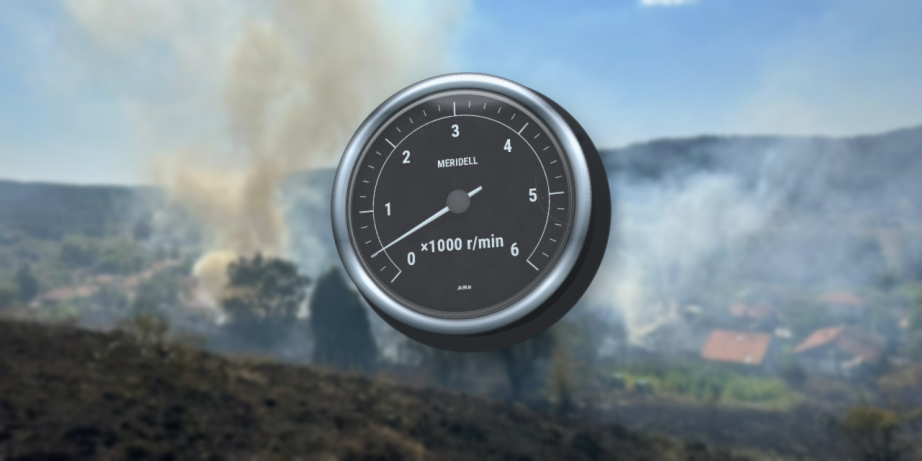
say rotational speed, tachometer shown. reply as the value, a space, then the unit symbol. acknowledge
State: 400 rpm
